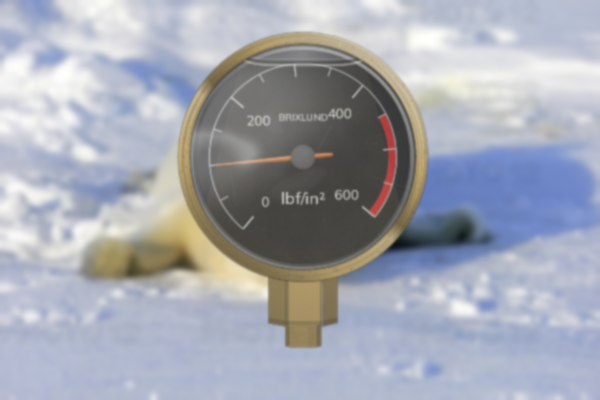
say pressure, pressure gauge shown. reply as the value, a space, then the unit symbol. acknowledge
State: 100 psi
